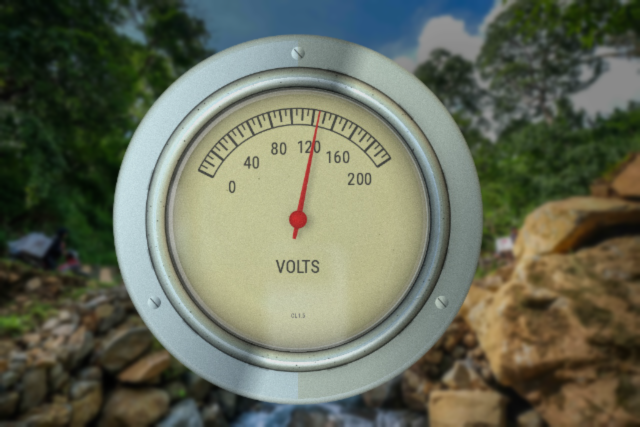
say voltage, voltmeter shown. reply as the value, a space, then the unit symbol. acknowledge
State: 125 V
